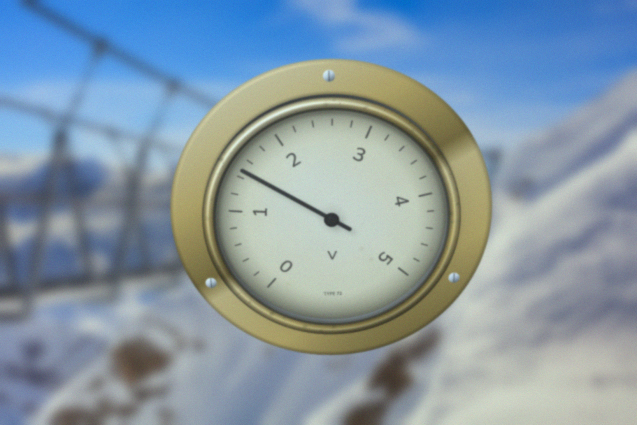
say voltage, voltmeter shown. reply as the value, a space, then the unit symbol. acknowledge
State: 1.5 V
